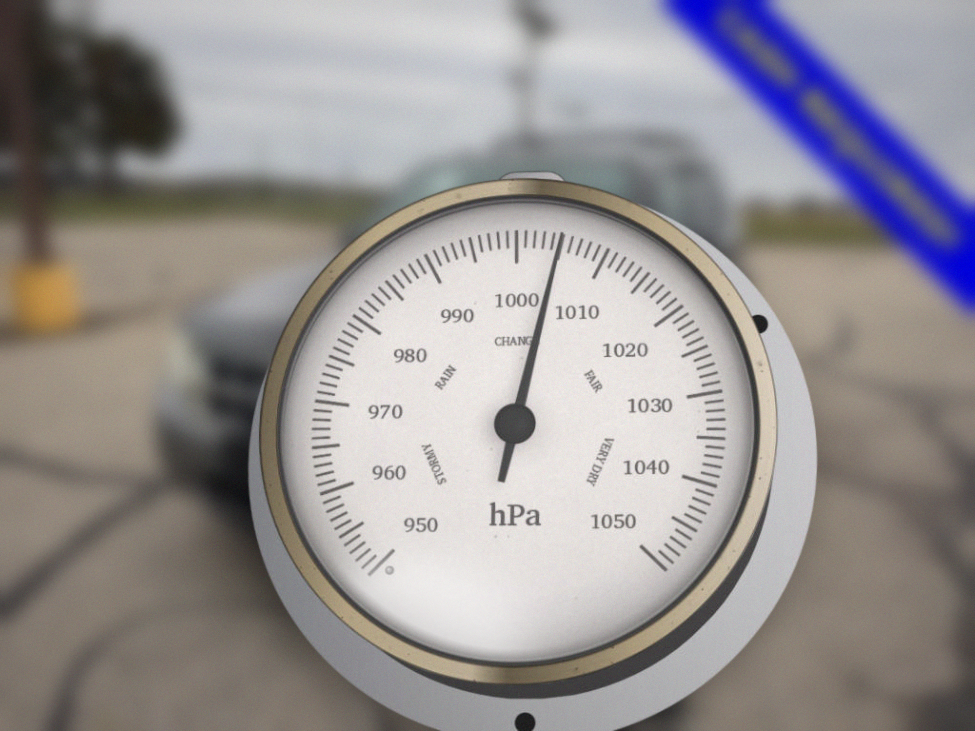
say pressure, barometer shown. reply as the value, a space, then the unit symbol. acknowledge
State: 1005 hPa
